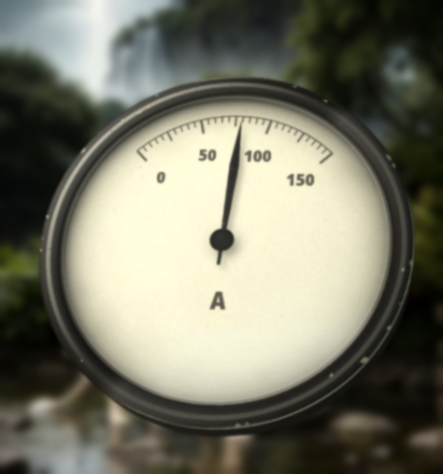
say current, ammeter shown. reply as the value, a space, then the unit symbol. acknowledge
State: 80 A
